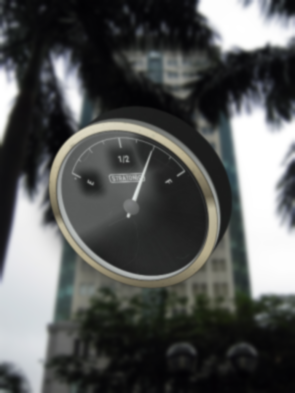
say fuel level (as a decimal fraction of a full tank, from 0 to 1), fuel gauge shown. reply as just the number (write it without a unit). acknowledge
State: 0.75
